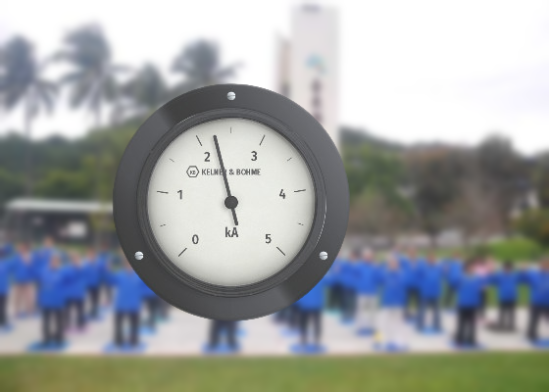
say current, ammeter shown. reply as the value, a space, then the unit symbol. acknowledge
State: 2.25 kA
